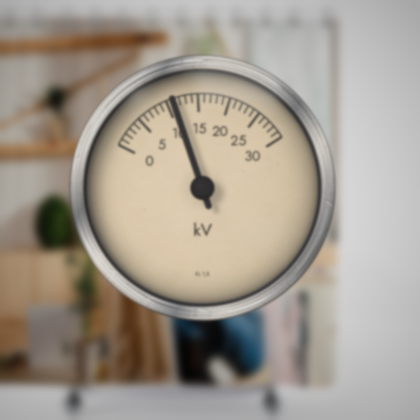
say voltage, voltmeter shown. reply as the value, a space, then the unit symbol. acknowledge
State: 11 kV
